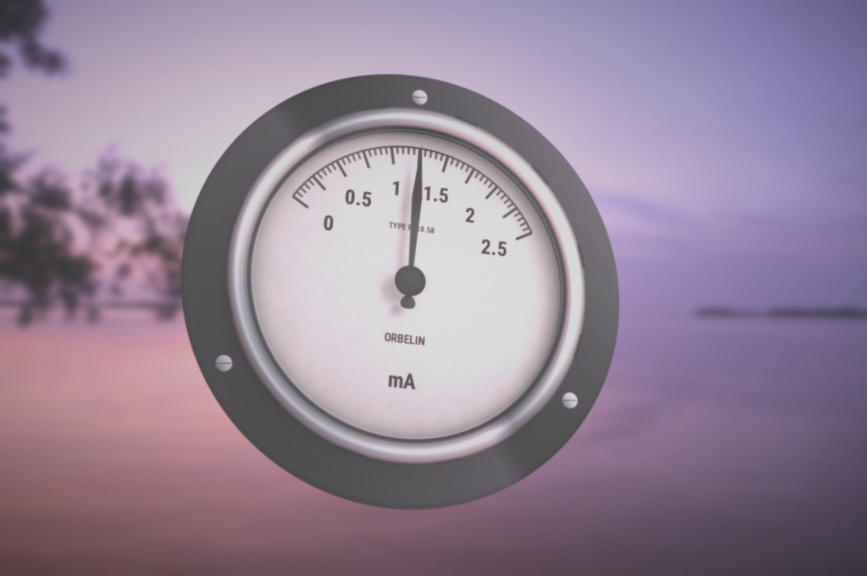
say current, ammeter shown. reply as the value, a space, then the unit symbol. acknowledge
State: 1.25 mA
